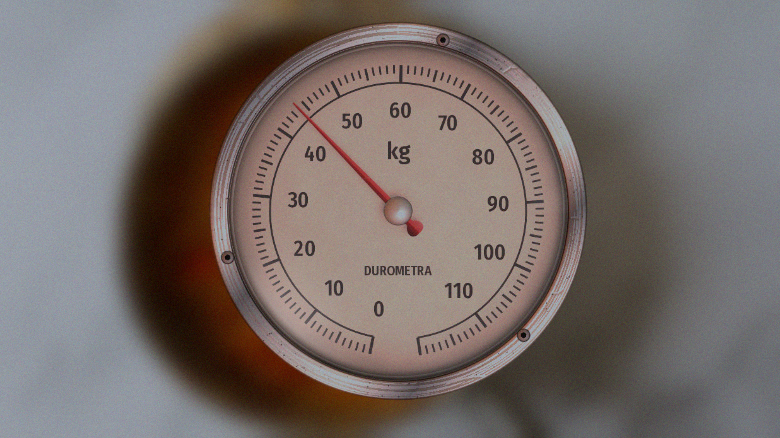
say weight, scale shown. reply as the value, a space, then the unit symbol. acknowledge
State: 44 kg
